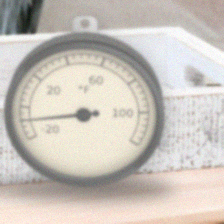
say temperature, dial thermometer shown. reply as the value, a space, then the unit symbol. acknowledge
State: -8 °F
